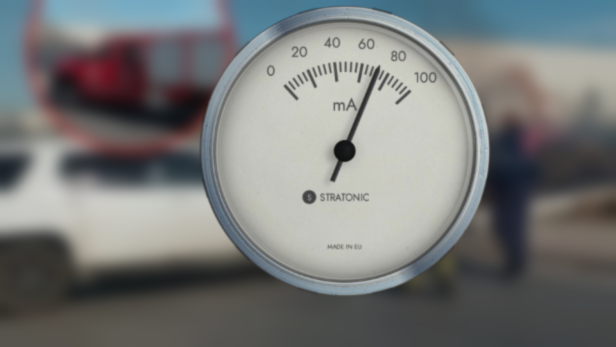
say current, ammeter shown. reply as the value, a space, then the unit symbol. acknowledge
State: 72 mA
